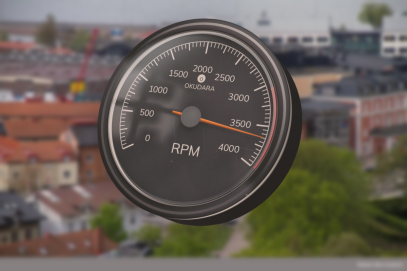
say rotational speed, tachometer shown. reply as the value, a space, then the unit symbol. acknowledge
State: 3650 rpm
